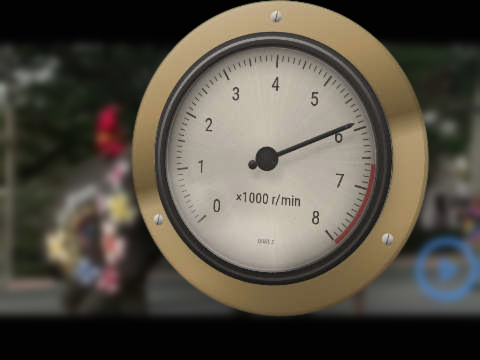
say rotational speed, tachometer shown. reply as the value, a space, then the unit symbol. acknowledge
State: 5900 rpm
